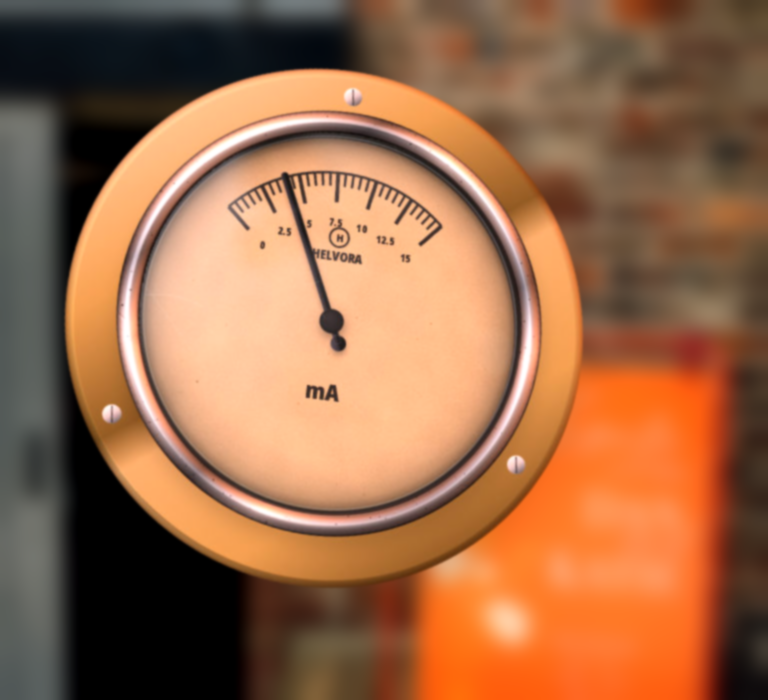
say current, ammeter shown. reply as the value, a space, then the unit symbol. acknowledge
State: 4 mA
